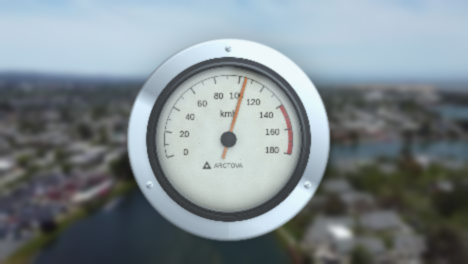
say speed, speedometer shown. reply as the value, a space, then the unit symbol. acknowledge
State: 105 km/h
